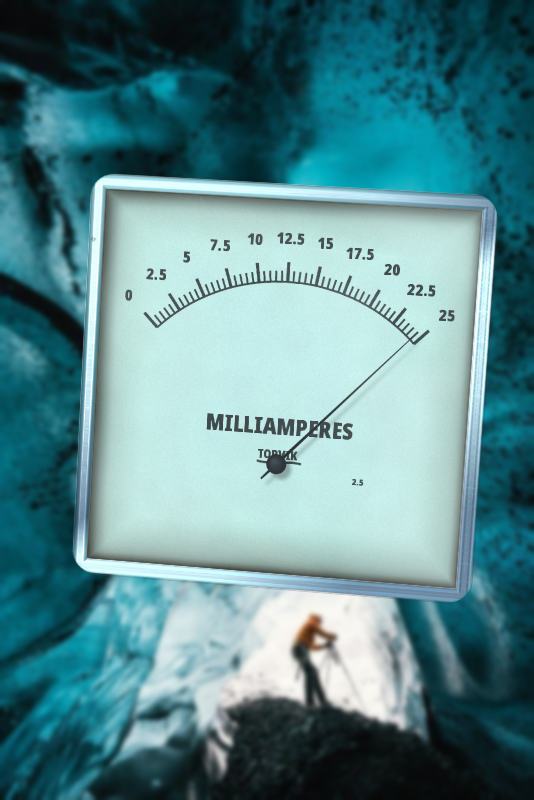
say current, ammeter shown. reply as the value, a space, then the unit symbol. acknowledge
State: 24.5 mA
